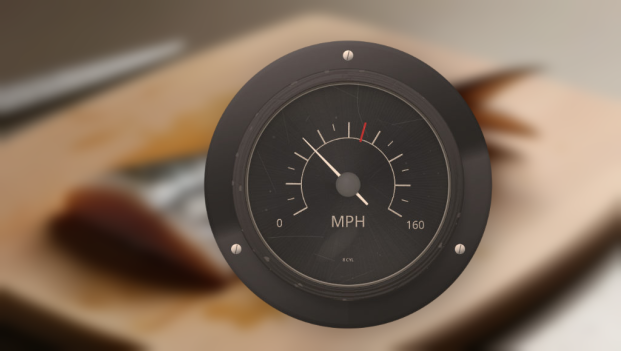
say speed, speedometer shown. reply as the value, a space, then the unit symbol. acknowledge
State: 50 mph
